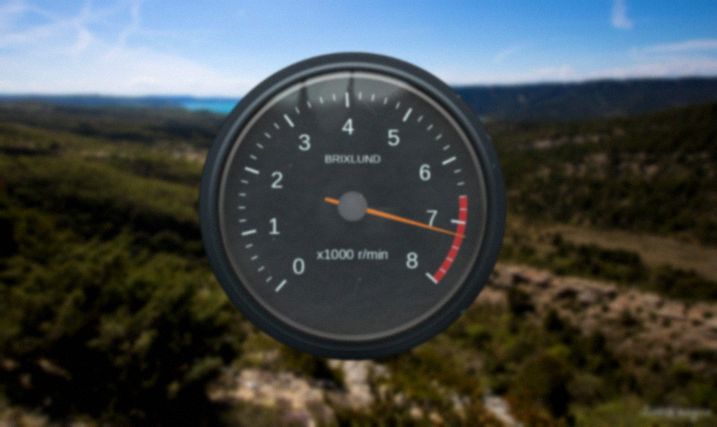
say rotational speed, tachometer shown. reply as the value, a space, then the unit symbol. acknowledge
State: 7200 rpm
